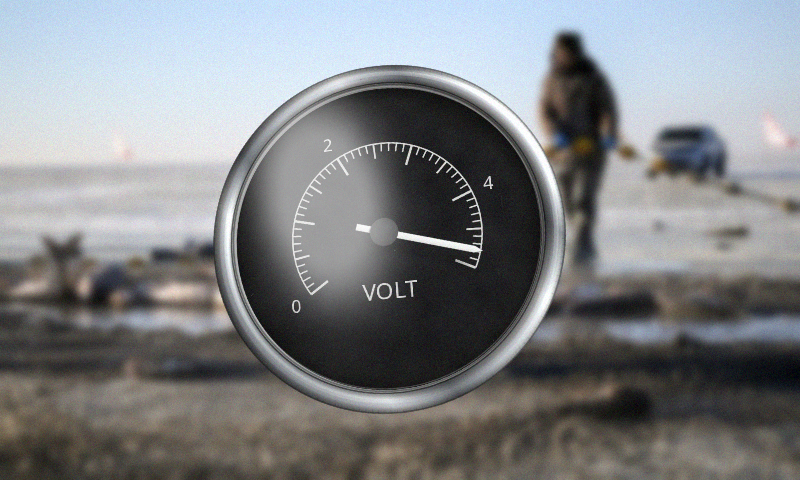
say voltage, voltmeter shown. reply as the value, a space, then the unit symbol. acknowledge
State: 4.8 V
